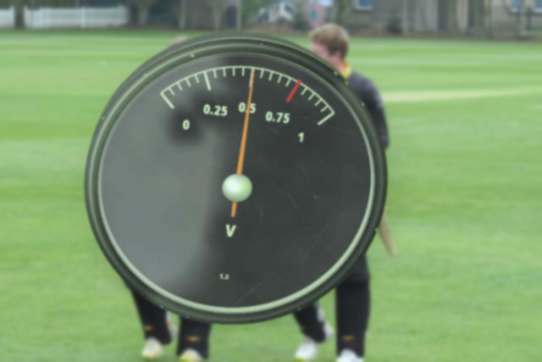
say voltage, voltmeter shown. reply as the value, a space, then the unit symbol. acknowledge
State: 0.5 V
